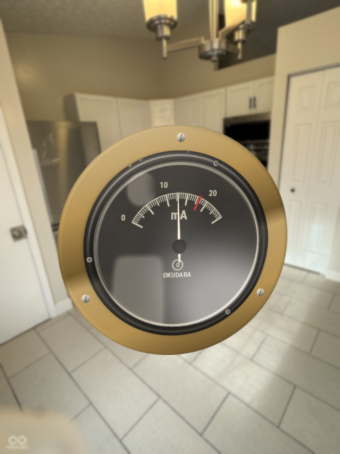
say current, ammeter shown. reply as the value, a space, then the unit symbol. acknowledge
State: 12.5 mA
